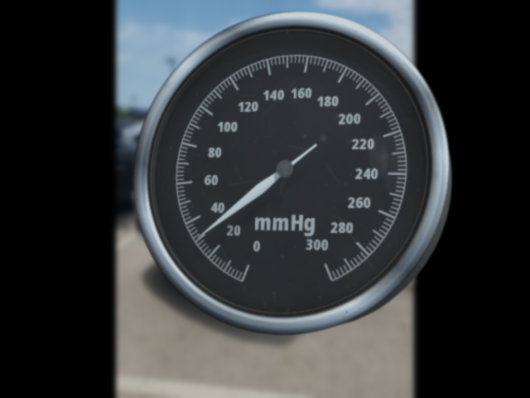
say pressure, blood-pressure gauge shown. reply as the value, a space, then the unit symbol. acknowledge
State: 30 mmHg
